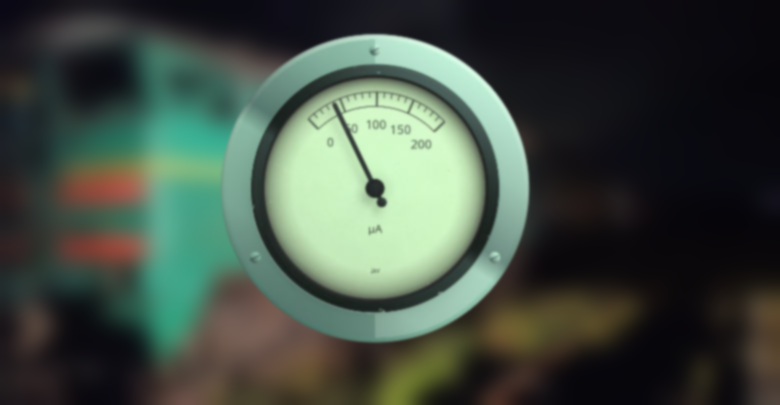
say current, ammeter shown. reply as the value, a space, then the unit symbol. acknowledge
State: 40 µA
